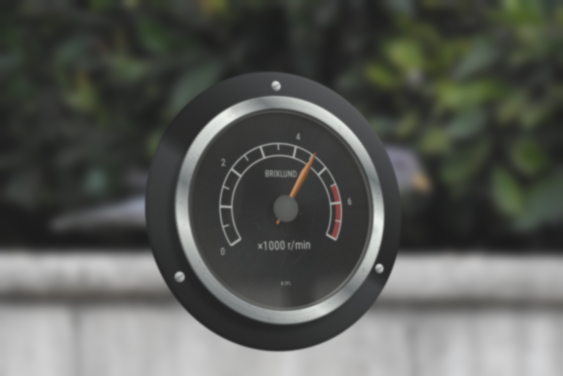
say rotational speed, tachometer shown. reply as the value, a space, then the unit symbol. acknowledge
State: 4500 rpm
